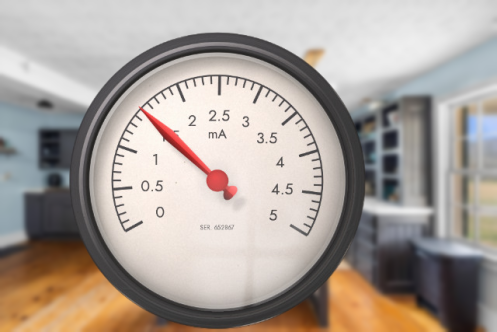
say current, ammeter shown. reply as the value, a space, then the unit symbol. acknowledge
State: 1.5 mA
